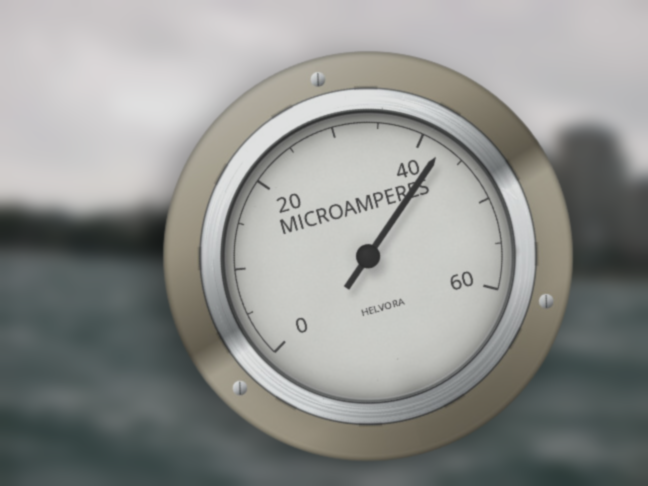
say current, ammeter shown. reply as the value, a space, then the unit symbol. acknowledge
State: 42.5 µA
